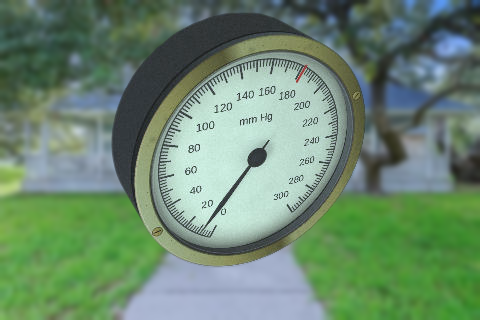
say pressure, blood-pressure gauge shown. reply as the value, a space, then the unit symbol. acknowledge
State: 10 mmHg
